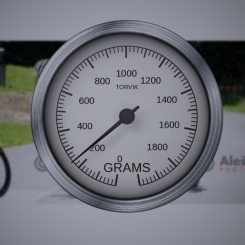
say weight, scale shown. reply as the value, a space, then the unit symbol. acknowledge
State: 240 g
